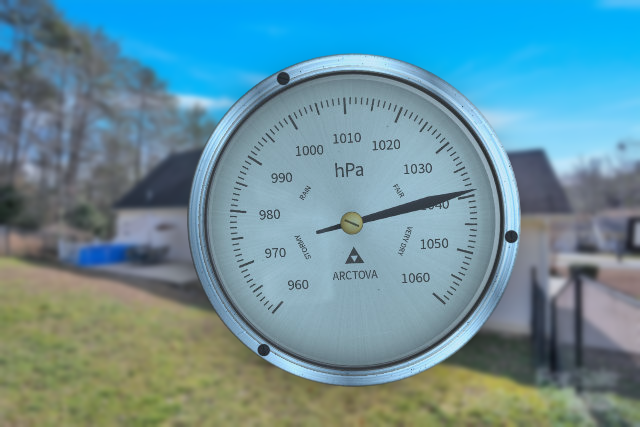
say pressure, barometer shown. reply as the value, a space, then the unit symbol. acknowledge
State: 1039 hPa
